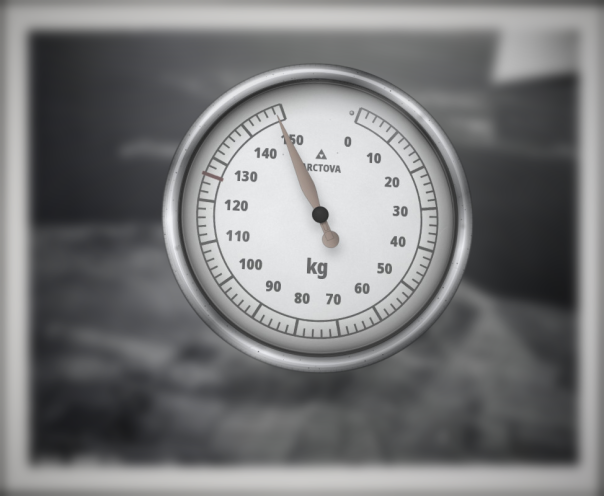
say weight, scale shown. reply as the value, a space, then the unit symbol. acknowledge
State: 148 kg
